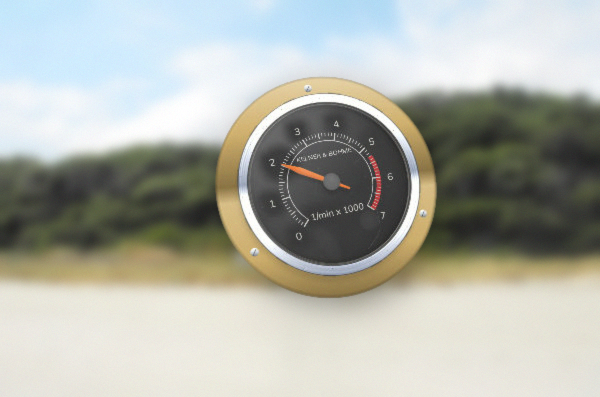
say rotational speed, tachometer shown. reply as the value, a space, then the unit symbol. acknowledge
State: 2000 rpm
